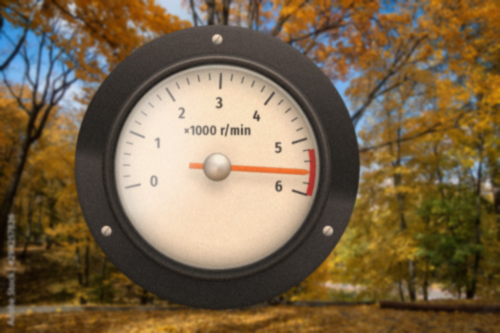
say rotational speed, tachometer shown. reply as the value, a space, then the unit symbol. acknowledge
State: 5600 rpm
